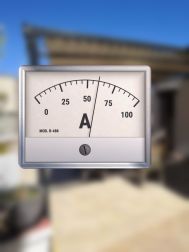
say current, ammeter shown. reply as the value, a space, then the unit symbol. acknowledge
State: 60 A
